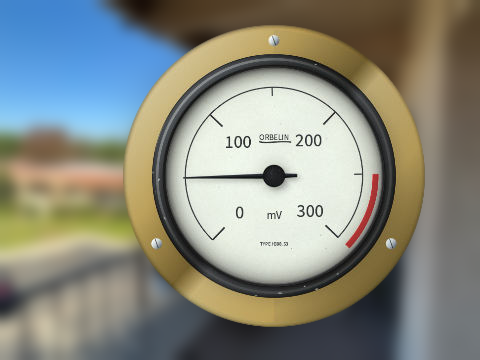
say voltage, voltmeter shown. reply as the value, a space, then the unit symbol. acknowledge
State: 50 mV
